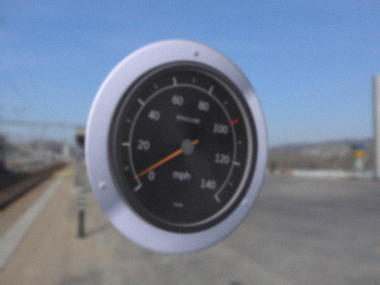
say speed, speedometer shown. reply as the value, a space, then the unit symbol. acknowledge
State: 5 mph
